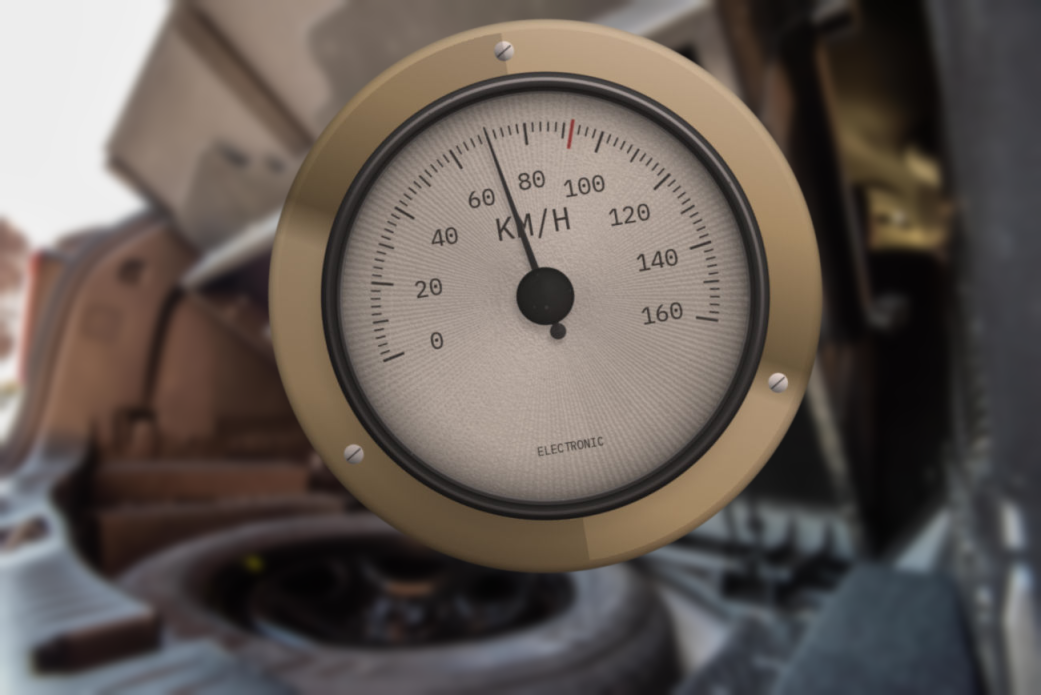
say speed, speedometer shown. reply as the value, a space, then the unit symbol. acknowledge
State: 70 km/h
